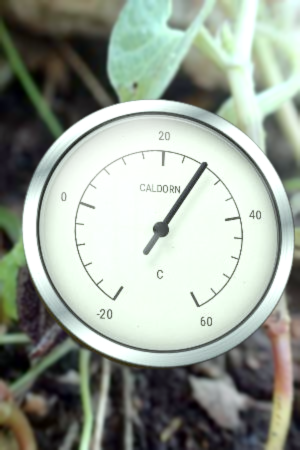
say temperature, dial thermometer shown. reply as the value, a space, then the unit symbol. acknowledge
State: 28 °C
